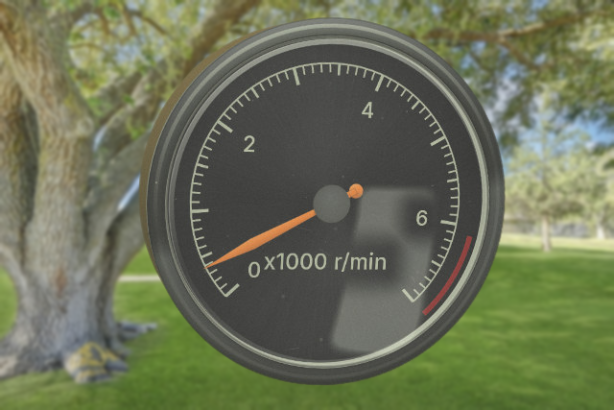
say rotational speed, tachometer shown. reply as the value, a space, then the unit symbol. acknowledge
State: 400 rpm
